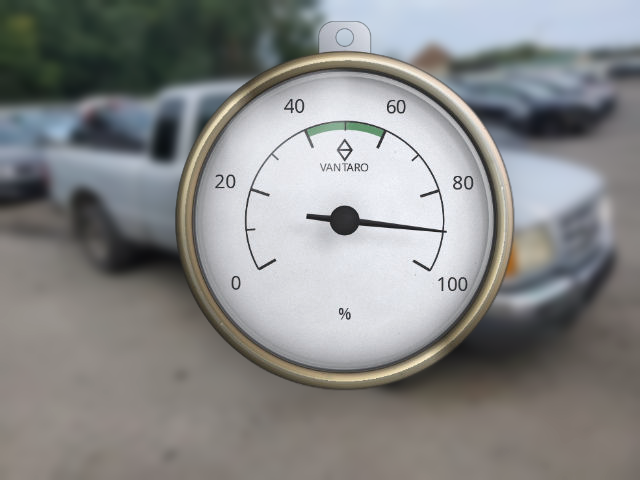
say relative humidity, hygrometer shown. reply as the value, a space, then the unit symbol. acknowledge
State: 90 %
